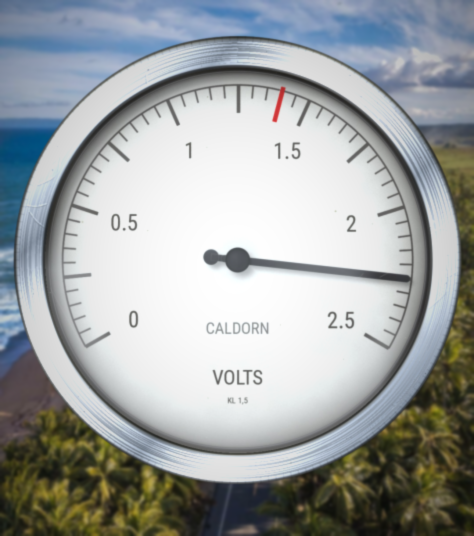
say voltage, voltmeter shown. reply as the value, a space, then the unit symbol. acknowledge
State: 2.25 V
